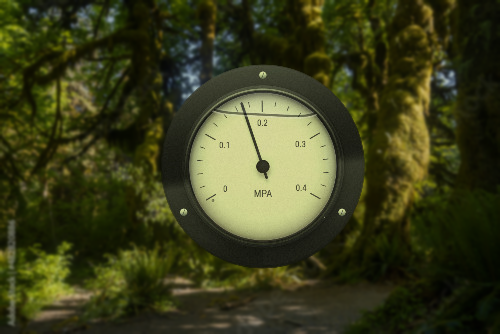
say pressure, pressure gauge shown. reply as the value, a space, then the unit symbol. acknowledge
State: 0.17 MPa
